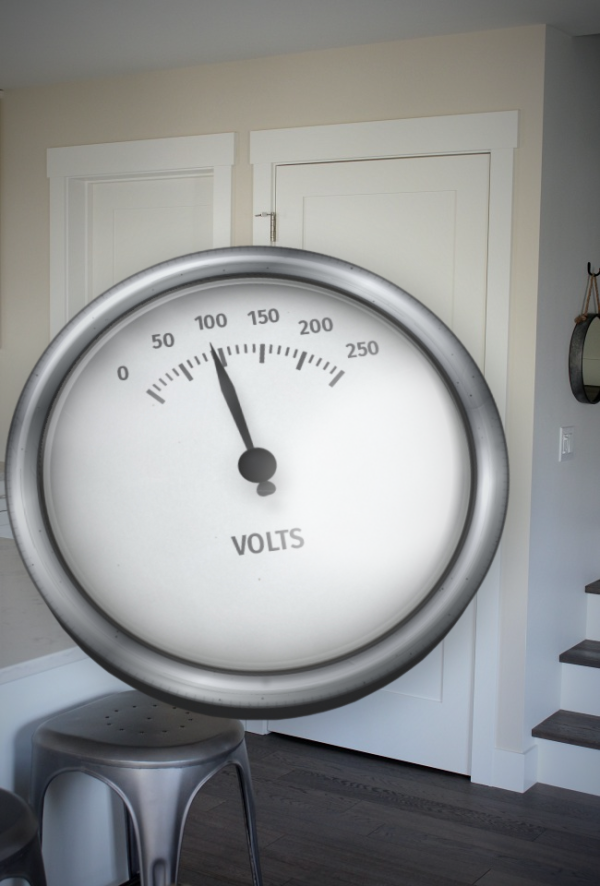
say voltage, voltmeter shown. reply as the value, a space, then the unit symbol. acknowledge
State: 90 V
